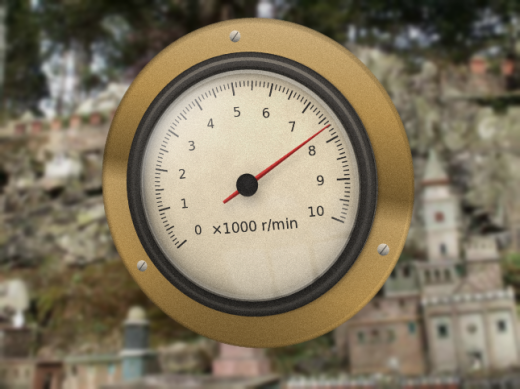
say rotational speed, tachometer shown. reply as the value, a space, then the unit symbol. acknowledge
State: 7700 rpm
